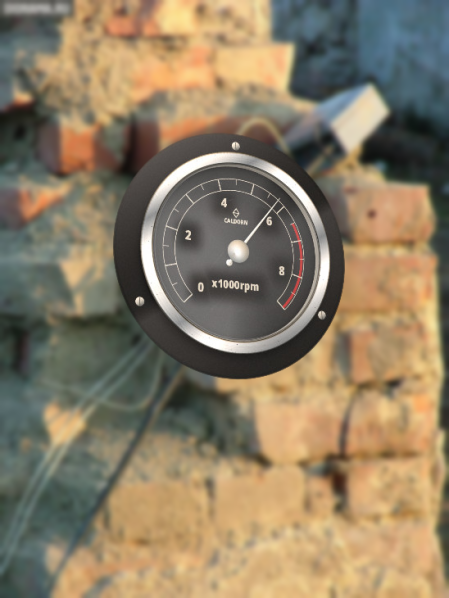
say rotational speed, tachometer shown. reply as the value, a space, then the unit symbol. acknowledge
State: 5750 rpm
